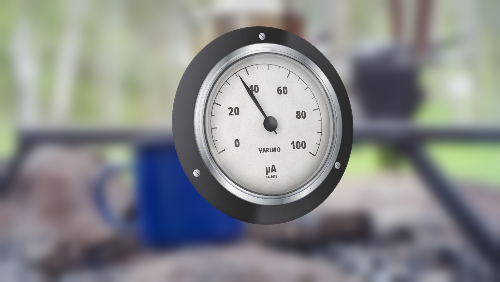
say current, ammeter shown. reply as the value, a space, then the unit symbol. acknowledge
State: 35 µA
